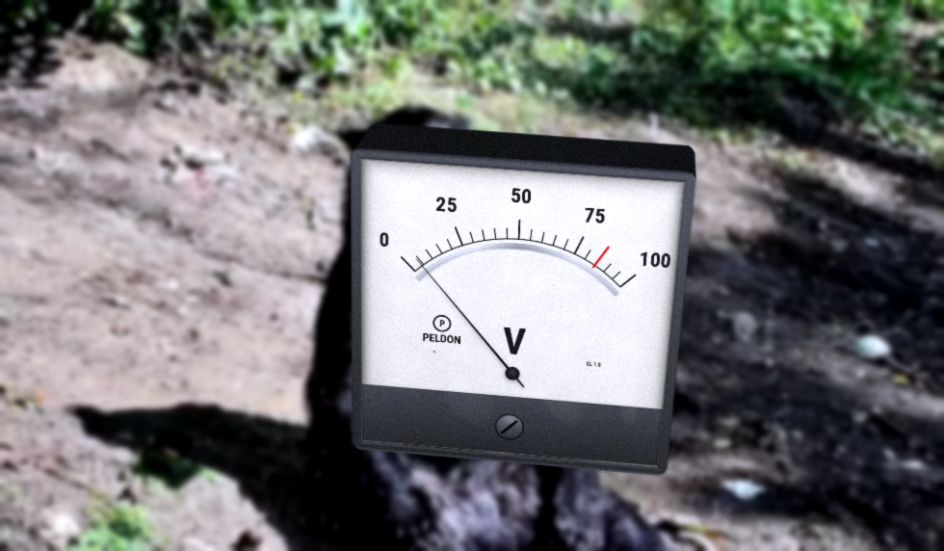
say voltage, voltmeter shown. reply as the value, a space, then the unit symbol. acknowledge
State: 5 V
